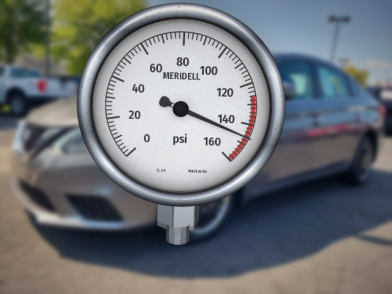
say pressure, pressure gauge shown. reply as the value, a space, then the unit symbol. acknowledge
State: 146 psi
